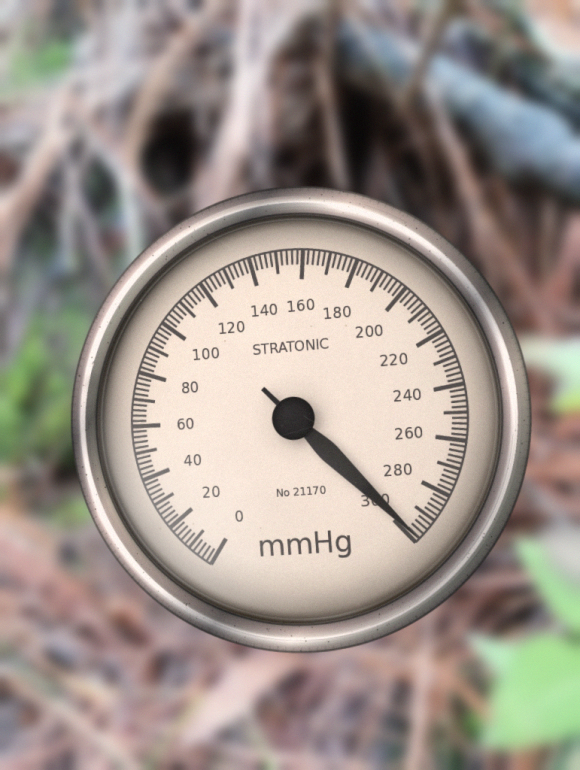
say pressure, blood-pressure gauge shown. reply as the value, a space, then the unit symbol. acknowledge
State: 298 mmHg
